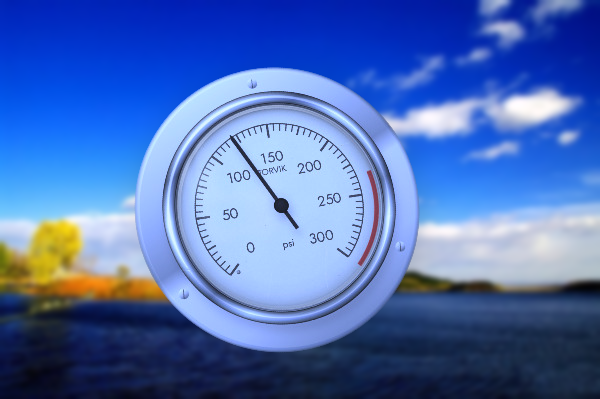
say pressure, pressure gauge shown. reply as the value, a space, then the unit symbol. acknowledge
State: 120 psi
